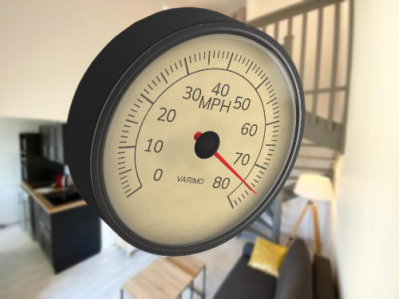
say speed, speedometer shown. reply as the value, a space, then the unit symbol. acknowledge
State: 75 mph
